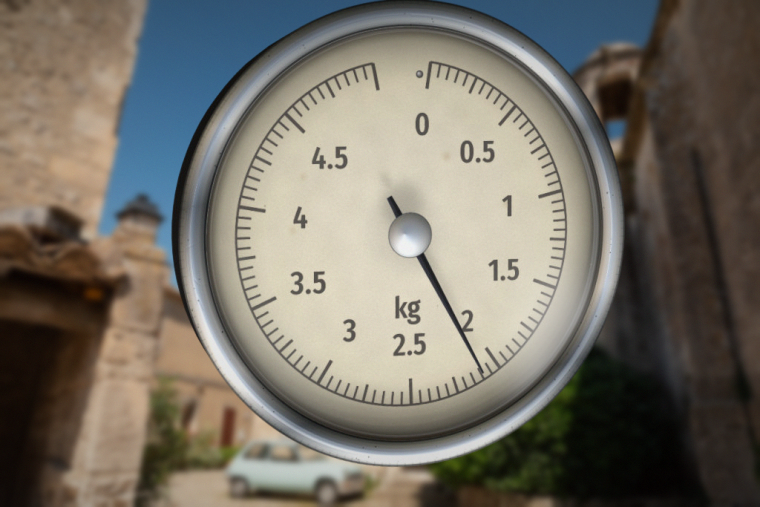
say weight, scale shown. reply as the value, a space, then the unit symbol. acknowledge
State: 2.1 kg
